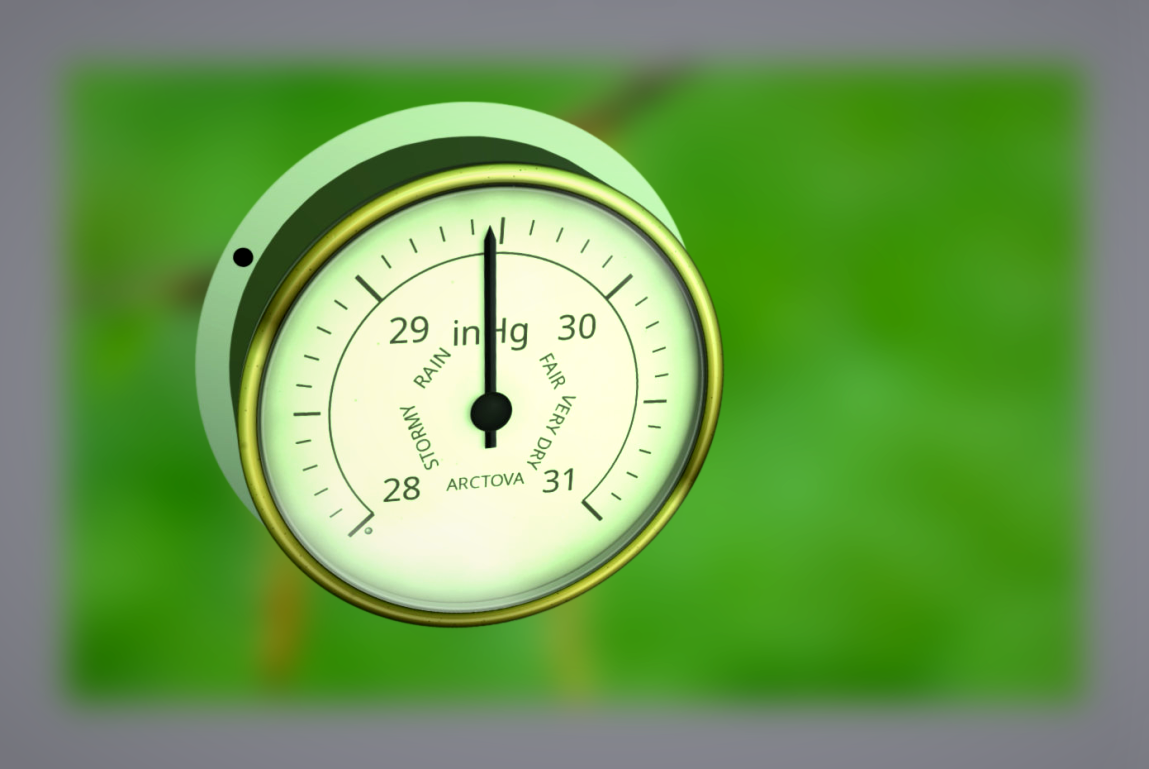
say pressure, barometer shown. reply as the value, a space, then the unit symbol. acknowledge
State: 29.45 inHg
